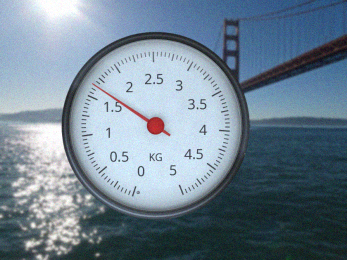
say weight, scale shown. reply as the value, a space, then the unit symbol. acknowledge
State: 1.65 kg
